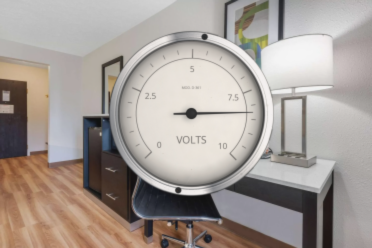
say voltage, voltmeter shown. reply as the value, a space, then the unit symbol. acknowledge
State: 8.25 V
